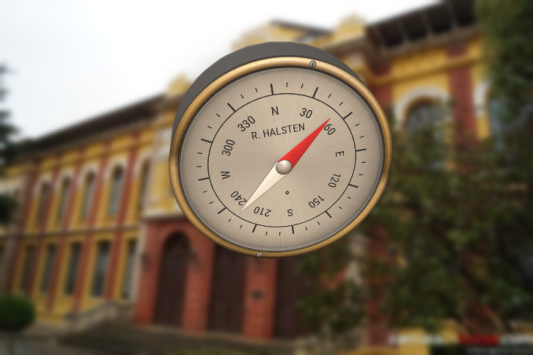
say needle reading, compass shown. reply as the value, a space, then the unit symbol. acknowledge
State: 50 °
